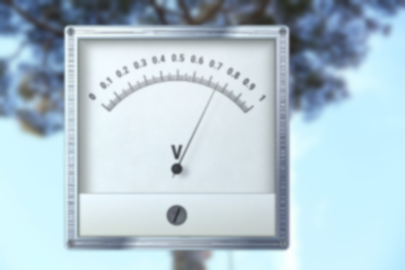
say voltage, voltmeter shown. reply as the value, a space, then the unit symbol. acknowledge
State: 0.75 V
